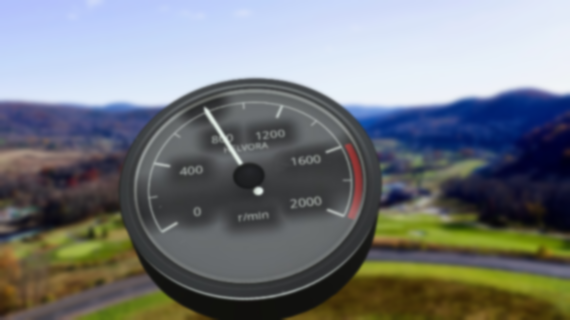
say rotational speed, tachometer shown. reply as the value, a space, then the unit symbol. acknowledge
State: 800 rpm
